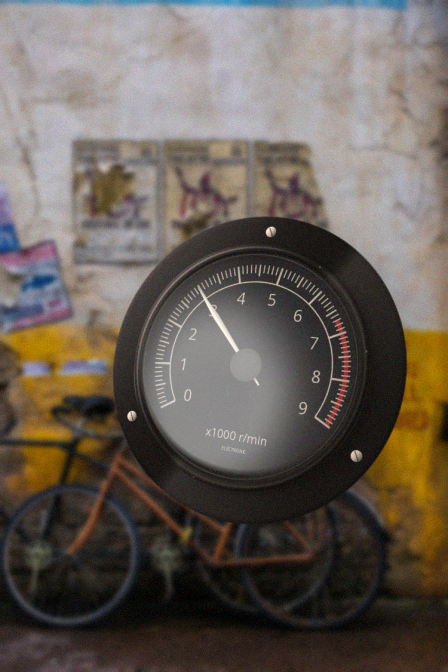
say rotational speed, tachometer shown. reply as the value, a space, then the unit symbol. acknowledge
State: 3000 rpm
